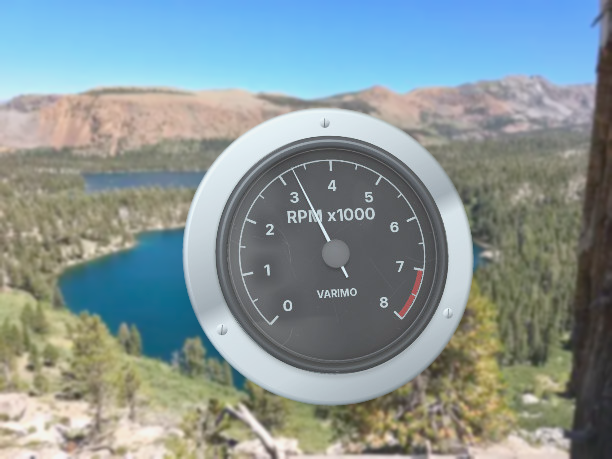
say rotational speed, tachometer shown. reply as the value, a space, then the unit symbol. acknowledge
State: 3250 rpm
